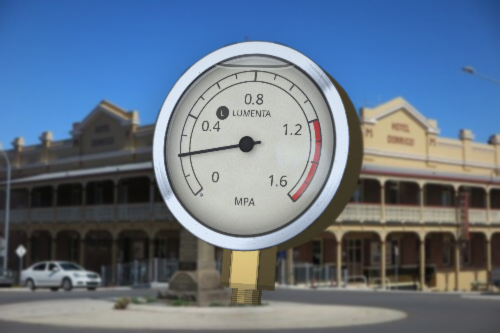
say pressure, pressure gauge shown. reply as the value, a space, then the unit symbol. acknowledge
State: 0.2 MPa
